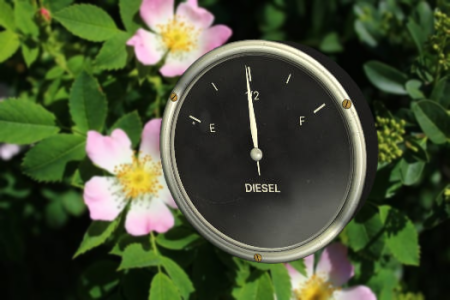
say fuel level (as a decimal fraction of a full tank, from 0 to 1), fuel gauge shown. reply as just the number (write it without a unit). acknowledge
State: 0.5
